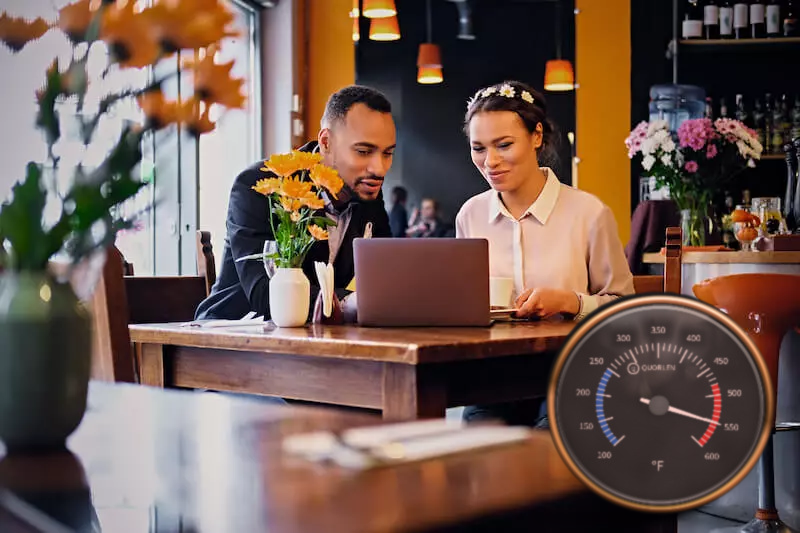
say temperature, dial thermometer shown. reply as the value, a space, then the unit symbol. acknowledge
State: 550 °F
